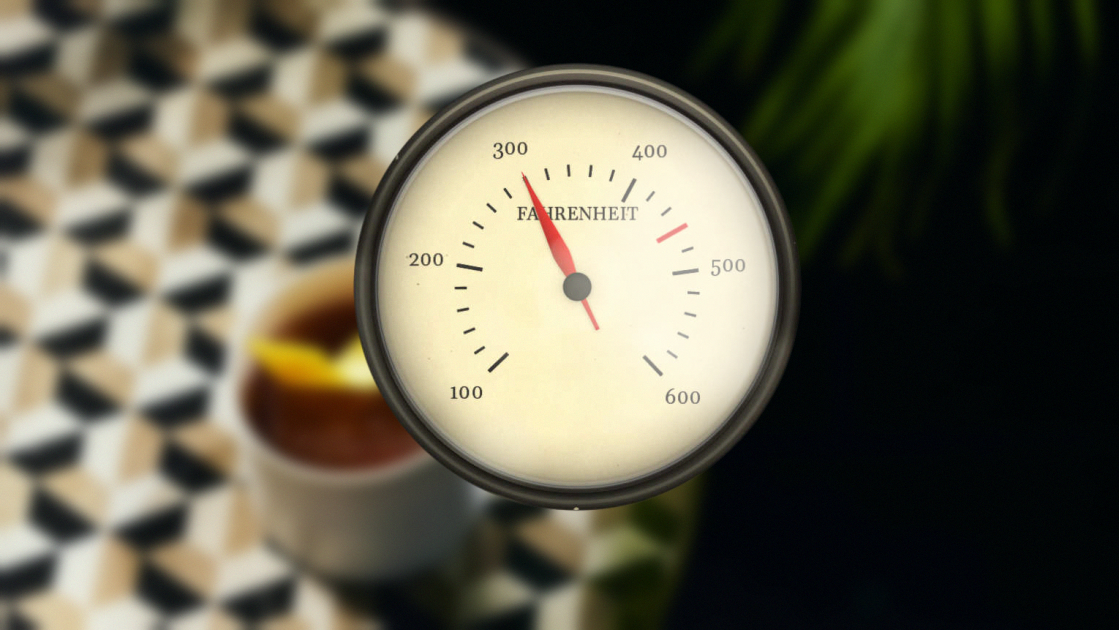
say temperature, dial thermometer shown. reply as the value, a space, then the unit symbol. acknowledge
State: 300 °F
